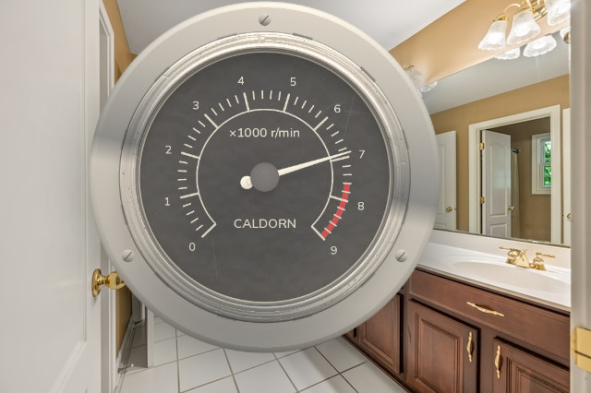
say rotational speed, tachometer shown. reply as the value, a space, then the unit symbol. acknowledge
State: 6900 rpm
